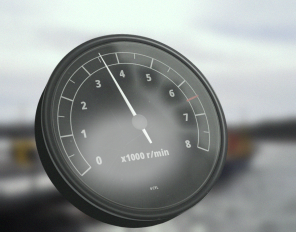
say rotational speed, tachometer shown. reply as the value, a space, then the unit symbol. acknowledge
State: 3500 rpm
